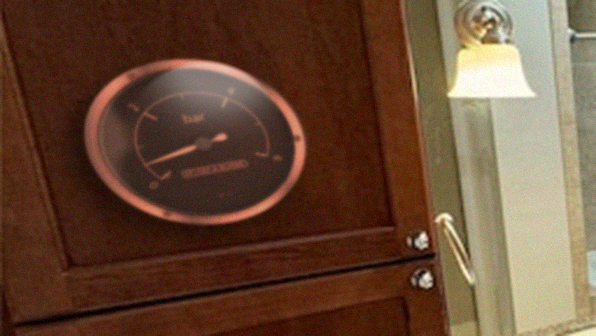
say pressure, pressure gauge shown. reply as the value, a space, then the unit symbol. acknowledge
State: 0.5 bar
